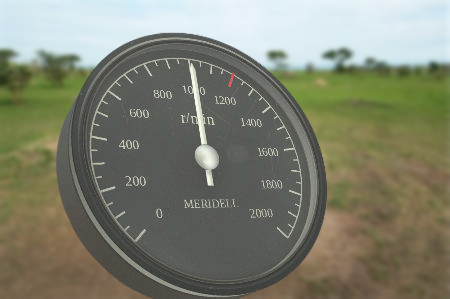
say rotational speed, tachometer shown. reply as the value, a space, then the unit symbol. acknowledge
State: 1000 rpm
